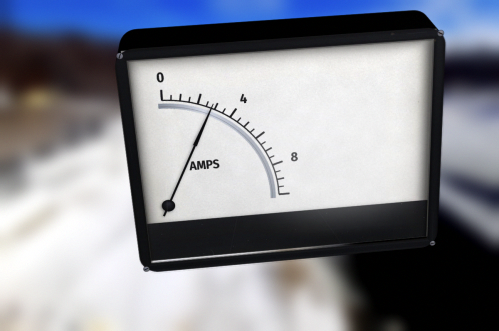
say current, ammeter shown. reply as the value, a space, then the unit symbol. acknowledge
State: 2.75 A
